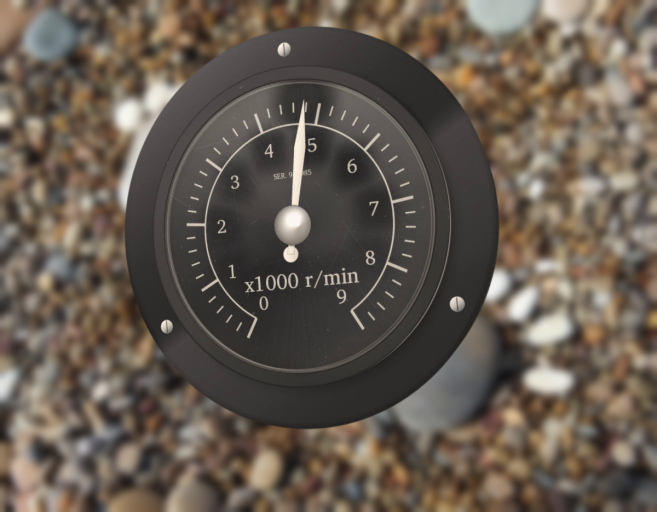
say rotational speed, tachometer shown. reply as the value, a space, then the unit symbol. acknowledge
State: 4800 rpm
